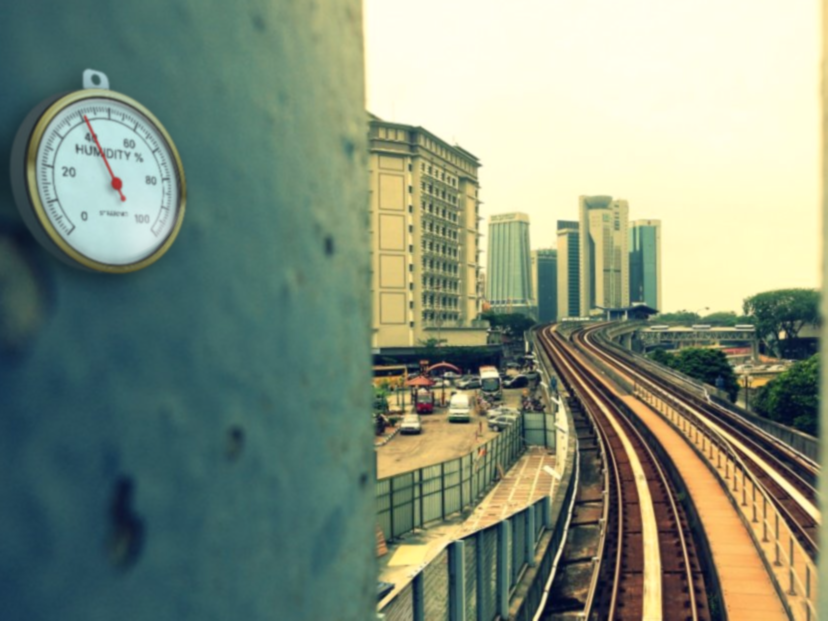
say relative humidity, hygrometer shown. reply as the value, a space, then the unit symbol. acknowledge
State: 40 %
